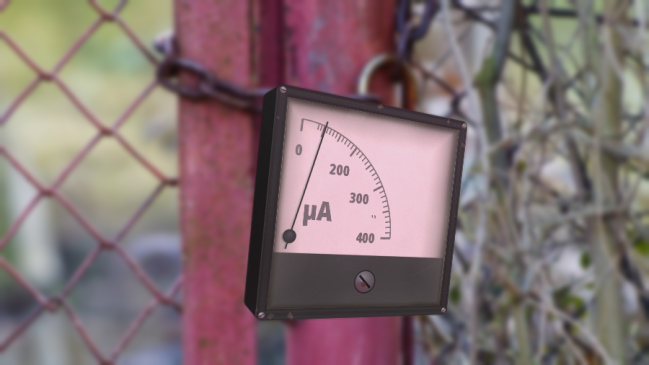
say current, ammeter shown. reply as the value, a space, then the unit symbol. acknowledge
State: 100 µA
